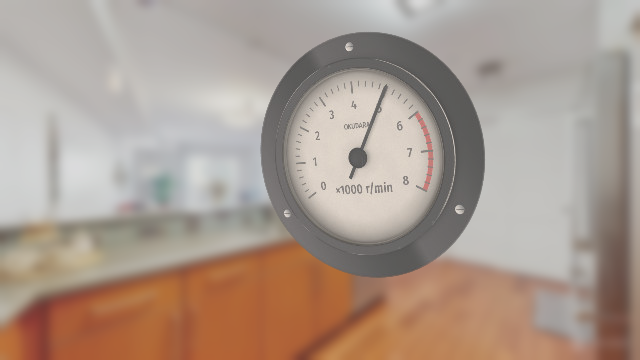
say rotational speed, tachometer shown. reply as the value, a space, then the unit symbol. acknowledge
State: 5000 rpm
